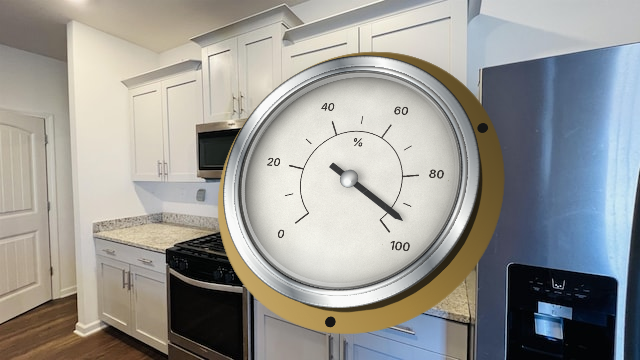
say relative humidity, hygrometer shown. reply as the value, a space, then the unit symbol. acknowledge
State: 95 %
